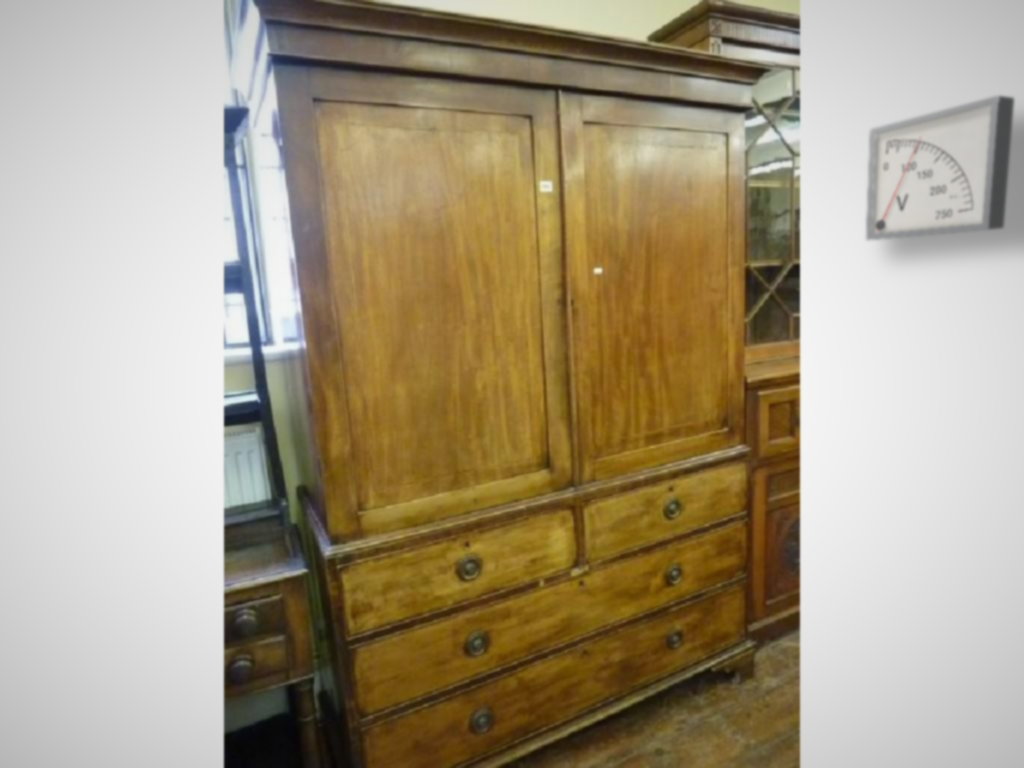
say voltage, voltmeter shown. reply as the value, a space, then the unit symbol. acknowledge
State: 100 V
